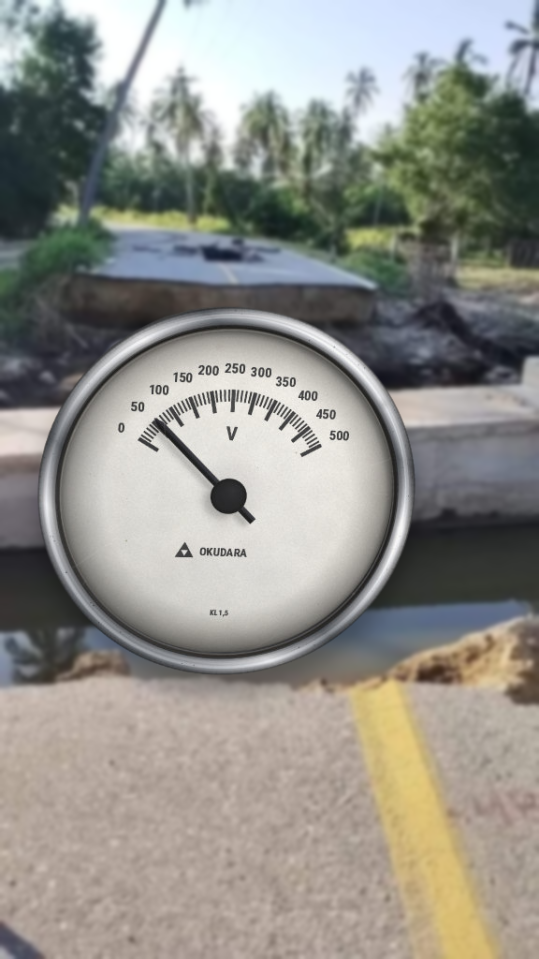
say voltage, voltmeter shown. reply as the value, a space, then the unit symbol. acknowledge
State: 60 V
